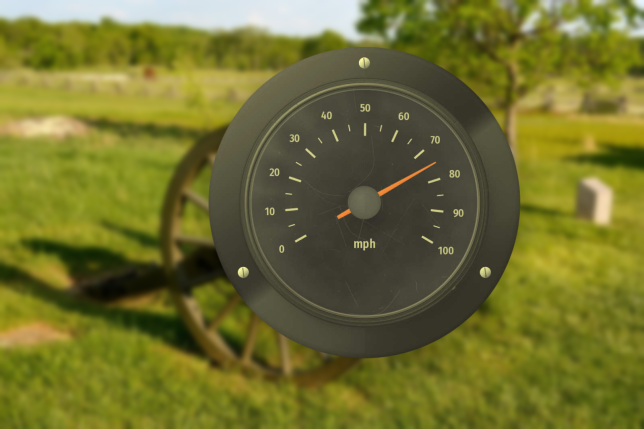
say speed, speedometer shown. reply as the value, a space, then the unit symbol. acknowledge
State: 75 mph
